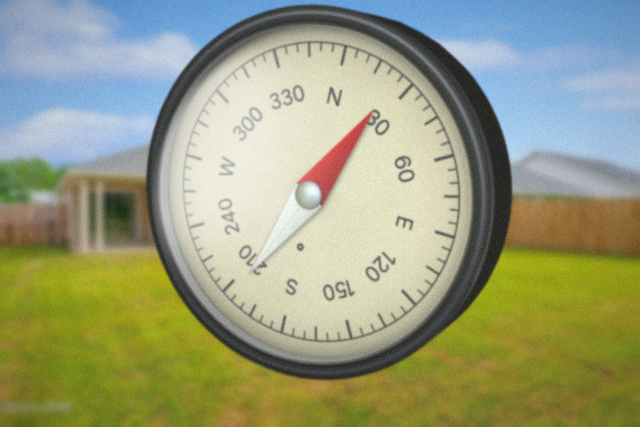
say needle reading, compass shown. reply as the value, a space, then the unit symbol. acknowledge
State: 25 °
